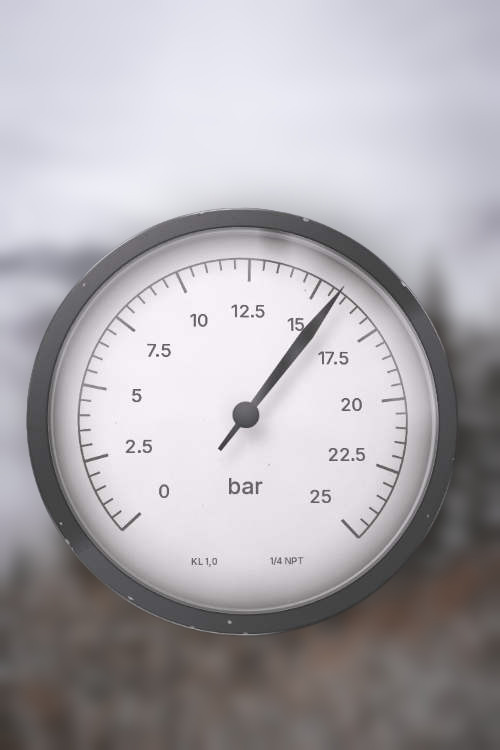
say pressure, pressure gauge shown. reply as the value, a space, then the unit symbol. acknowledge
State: 15.75 bar
